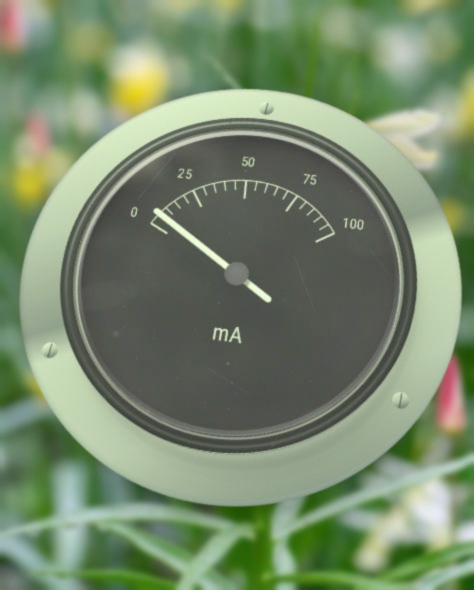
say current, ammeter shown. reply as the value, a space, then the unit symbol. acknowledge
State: 5 mA
